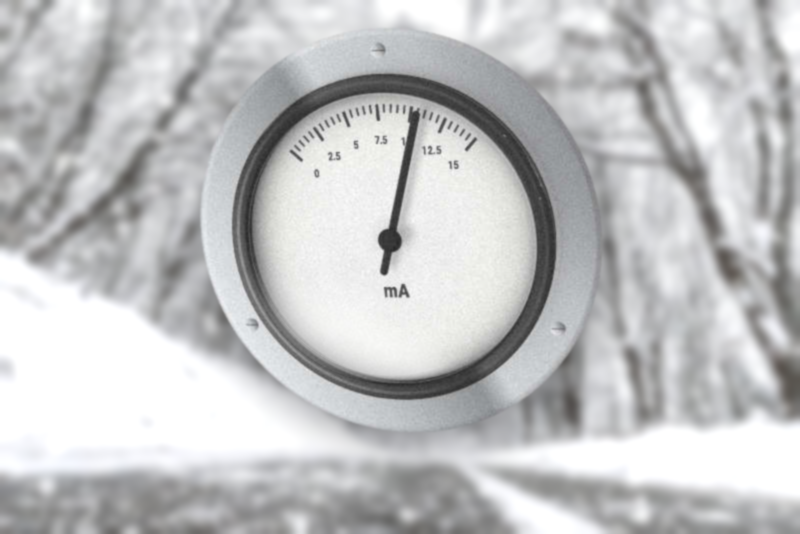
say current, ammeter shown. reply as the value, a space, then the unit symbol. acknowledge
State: 10.5 mA
